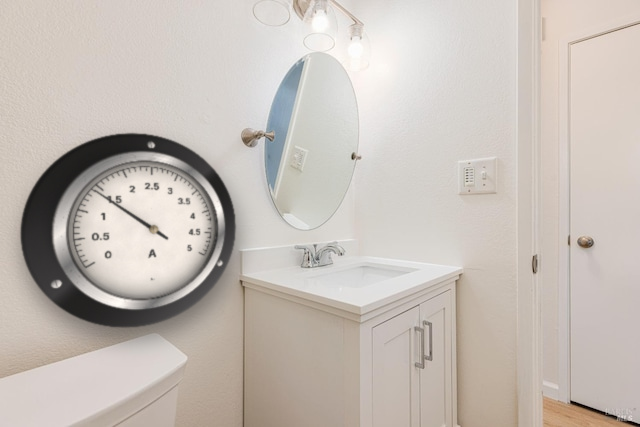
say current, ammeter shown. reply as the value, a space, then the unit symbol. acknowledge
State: 1.4 A
